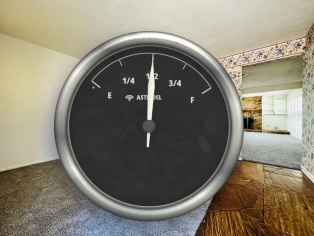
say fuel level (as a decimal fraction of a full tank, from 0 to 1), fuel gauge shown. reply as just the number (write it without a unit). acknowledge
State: 0.5
